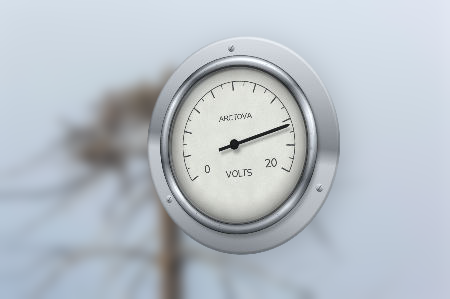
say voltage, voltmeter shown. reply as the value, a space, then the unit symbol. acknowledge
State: 16.5 V
